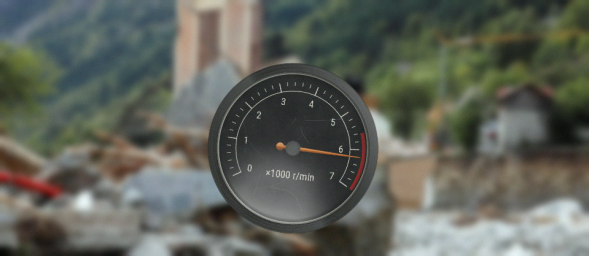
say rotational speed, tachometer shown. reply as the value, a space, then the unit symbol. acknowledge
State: 6200 rpm
